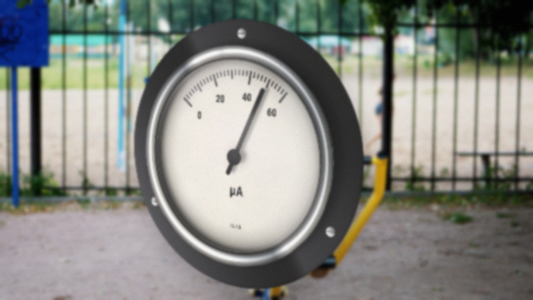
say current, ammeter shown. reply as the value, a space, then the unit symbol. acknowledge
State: 50 µA
